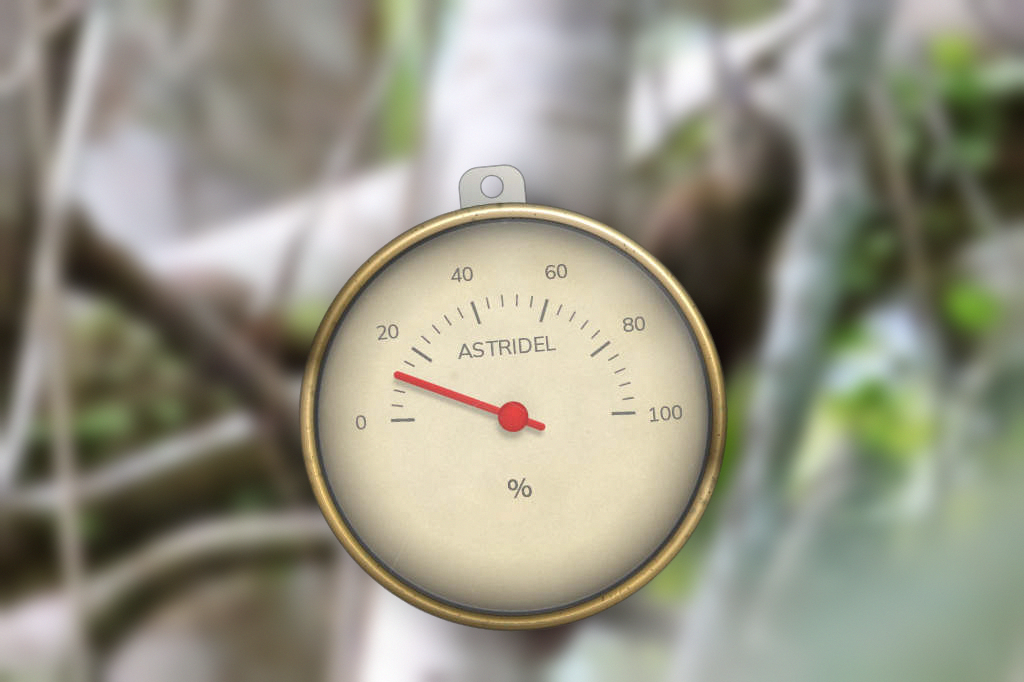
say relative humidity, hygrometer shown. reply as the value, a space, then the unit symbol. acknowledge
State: 12 %
